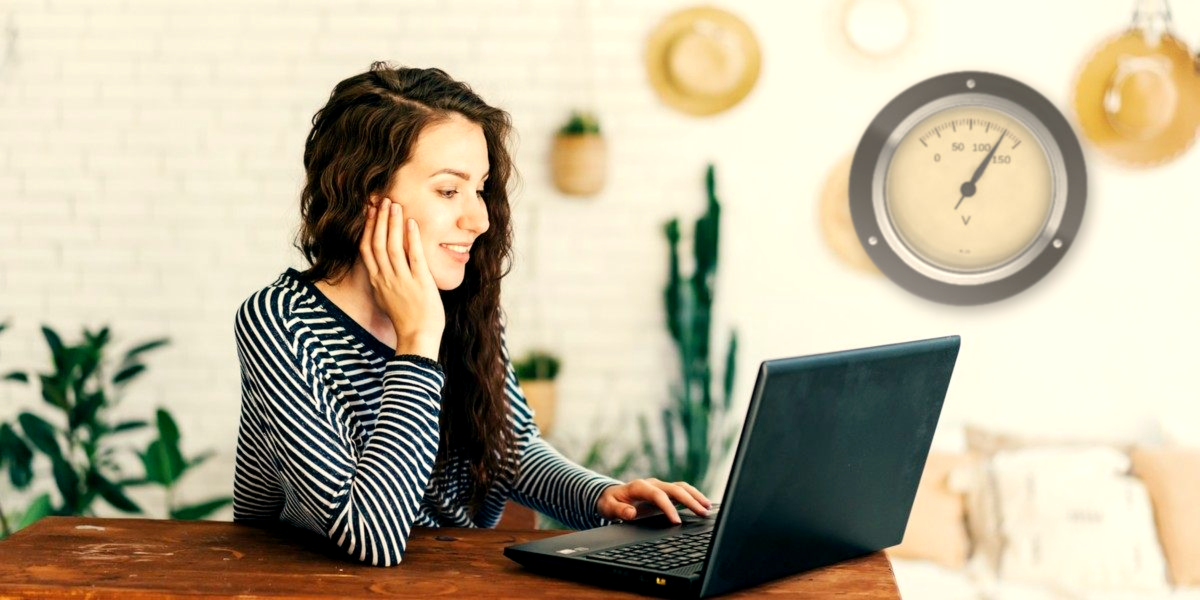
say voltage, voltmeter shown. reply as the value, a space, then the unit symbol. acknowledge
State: 125 V
